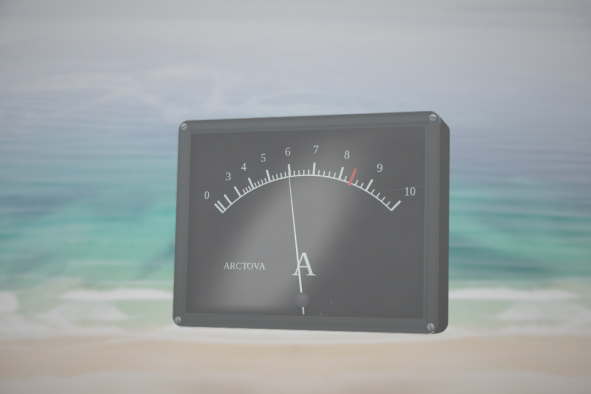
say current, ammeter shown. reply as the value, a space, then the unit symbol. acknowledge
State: 6 A
